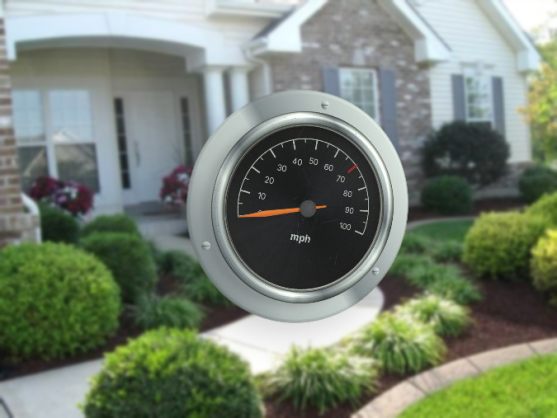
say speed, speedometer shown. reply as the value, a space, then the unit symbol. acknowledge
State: 0 mph
